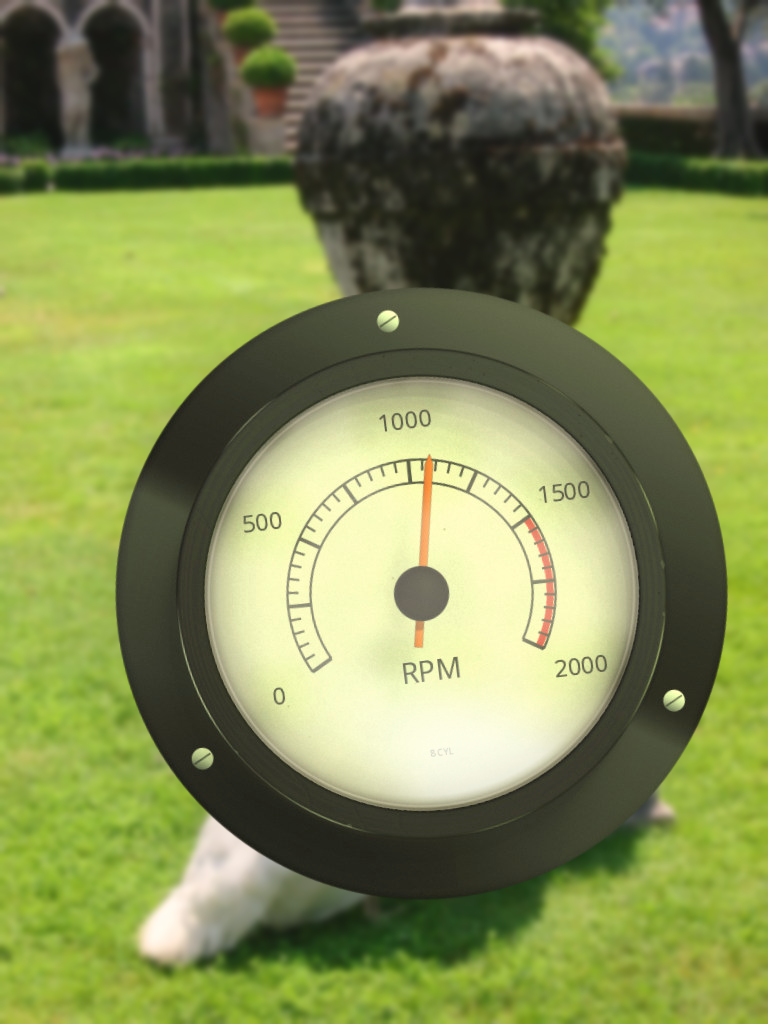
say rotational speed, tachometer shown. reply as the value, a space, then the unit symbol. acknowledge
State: 1075 rpm
